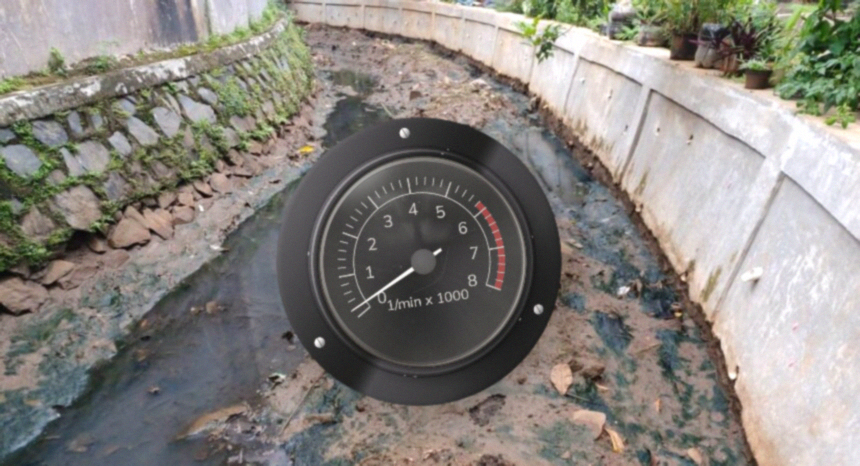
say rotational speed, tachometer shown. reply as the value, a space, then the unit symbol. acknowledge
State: 200 rpm
